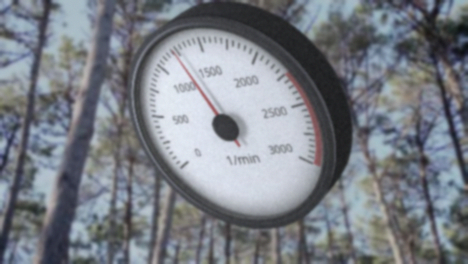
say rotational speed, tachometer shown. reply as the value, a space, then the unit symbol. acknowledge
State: 1250 rpm
